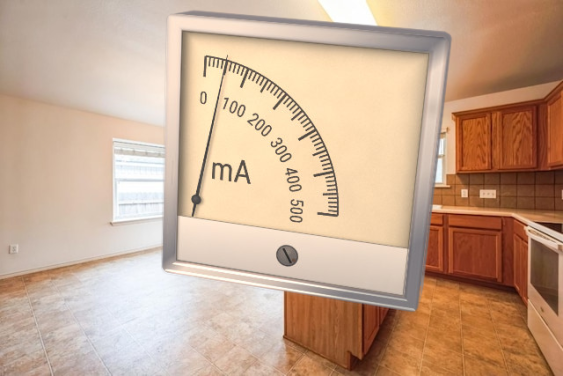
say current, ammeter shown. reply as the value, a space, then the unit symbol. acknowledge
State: 50 mA
